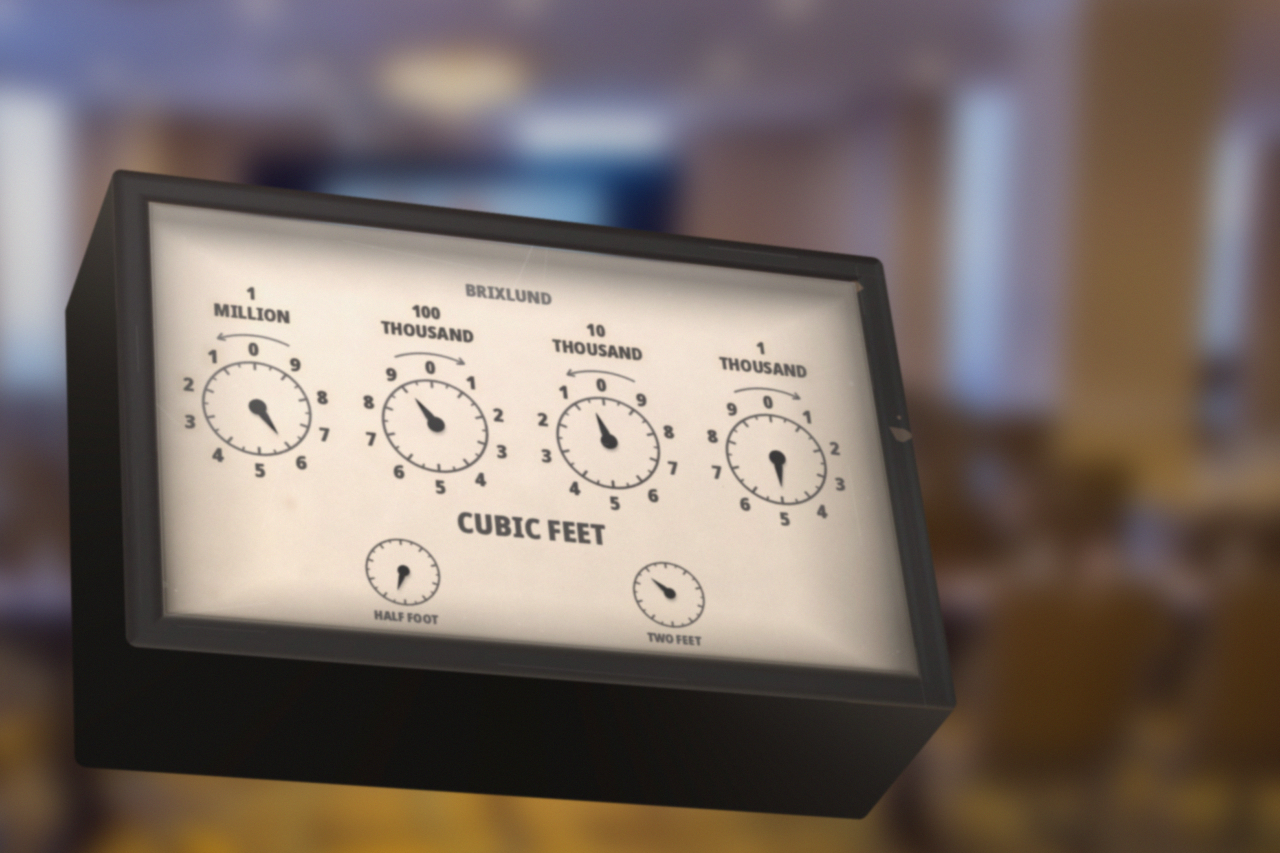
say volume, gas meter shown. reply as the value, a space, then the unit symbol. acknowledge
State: 590500 ft³
